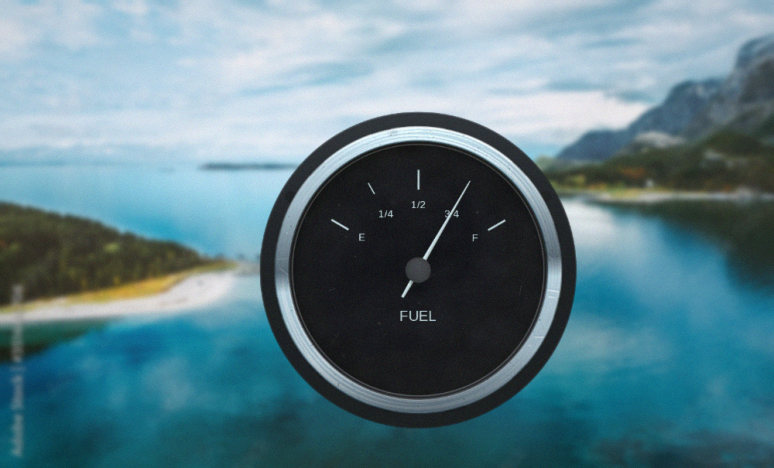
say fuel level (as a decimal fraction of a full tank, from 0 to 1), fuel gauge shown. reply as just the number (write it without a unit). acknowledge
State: 0.75
